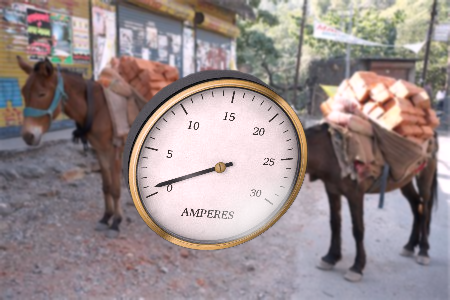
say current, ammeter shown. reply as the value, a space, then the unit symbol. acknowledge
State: 1 A
